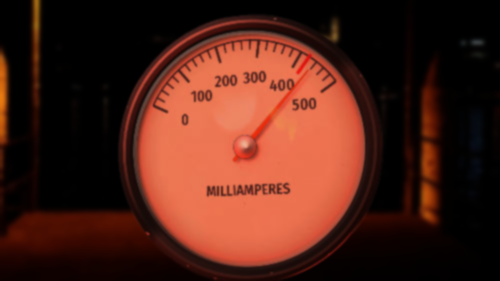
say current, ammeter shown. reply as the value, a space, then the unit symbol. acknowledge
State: 440 mA
